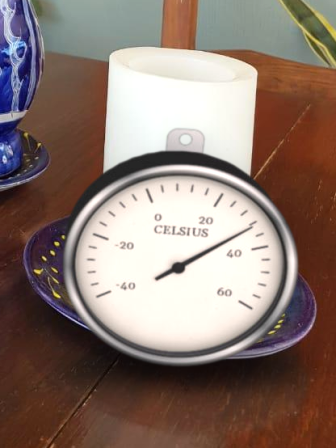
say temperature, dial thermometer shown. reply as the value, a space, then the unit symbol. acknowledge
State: 32 °C
